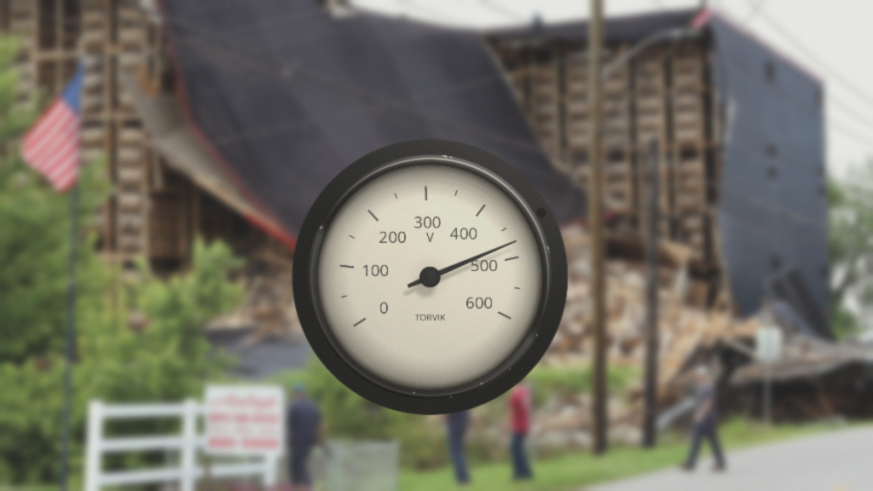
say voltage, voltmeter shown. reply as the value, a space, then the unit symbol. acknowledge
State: 475 V
